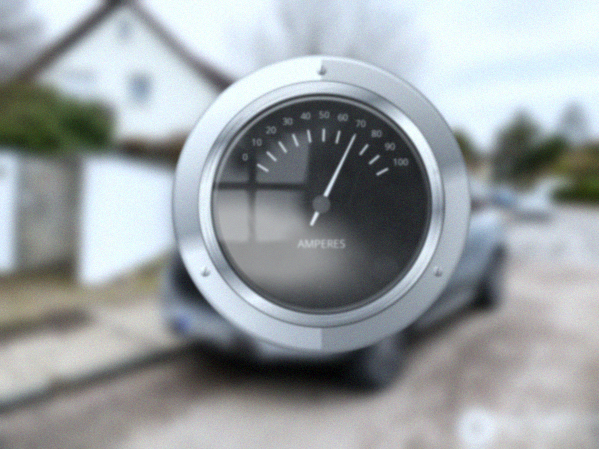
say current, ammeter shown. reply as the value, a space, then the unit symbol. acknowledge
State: 70 A
